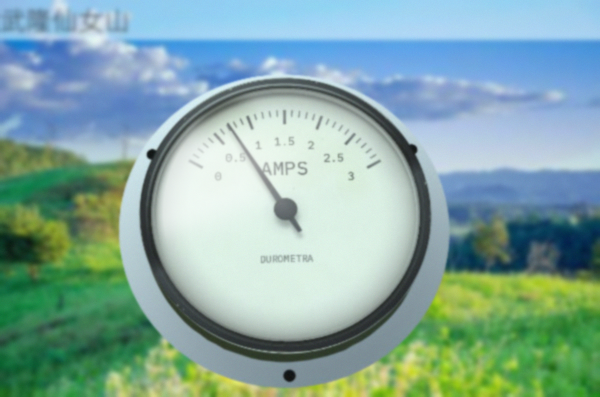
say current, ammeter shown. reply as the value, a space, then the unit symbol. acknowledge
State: 0.7 A
